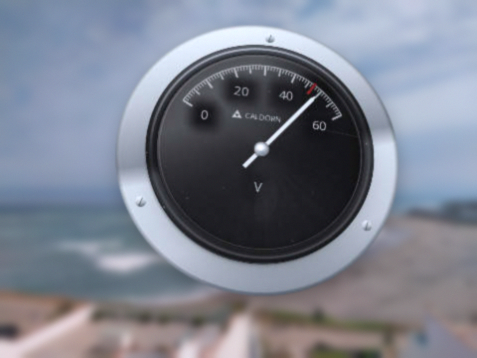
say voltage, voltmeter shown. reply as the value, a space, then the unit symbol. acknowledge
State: 50 V
